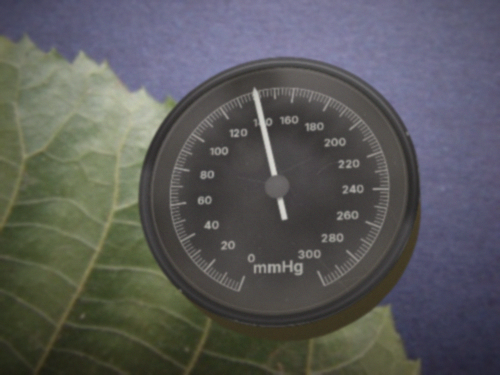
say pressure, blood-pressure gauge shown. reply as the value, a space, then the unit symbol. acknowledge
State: 140 mmHg
